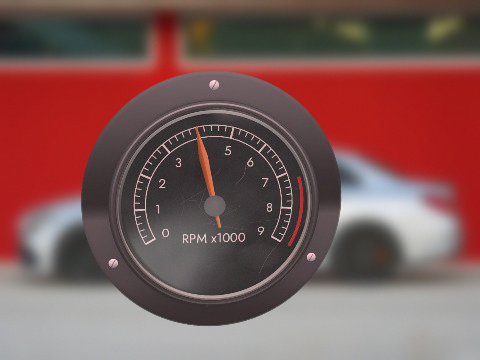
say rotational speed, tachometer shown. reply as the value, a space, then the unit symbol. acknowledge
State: 4000 rpm
